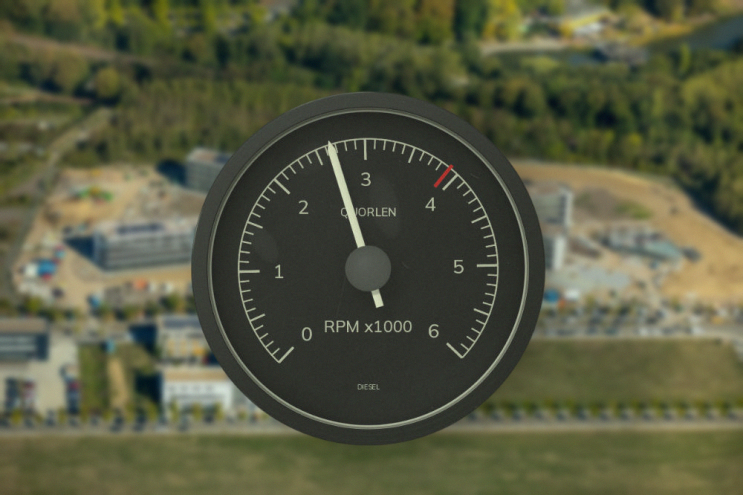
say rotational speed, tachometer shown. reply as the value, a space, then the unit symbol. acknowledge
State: 2650 rpm
